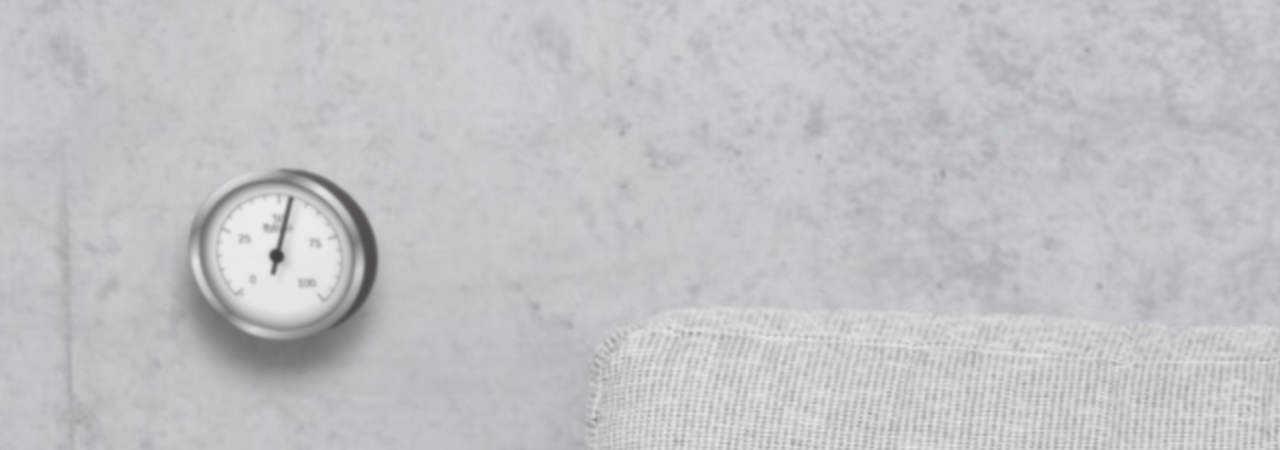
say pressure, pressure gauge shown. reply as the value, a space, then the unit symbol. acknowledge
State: 55 psi
